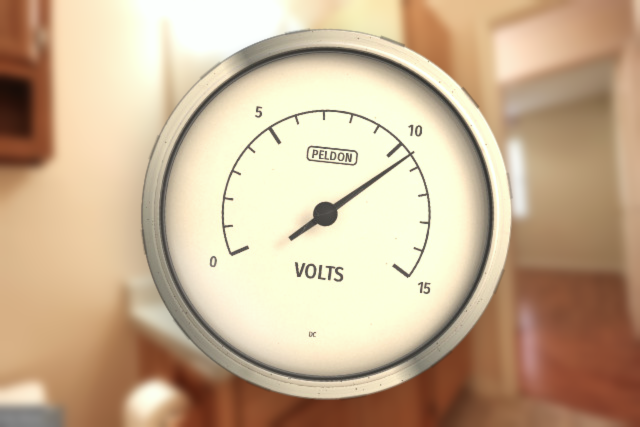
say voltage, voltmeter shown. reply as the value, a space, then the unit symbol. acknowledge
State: 10.5 V
